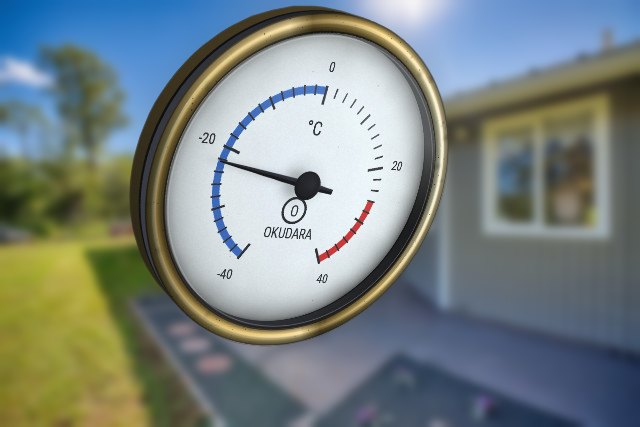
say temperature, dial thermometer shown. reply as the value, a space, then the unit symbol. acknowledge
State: -22 °C
